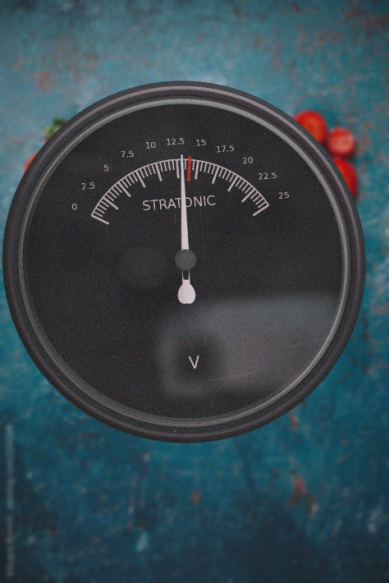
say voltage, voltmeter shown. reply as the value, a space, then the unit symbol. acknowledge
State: 13 V
